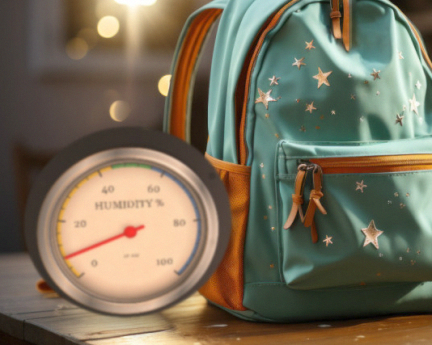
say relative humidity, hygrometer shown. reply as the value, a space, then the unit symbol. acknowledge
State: 8 %
